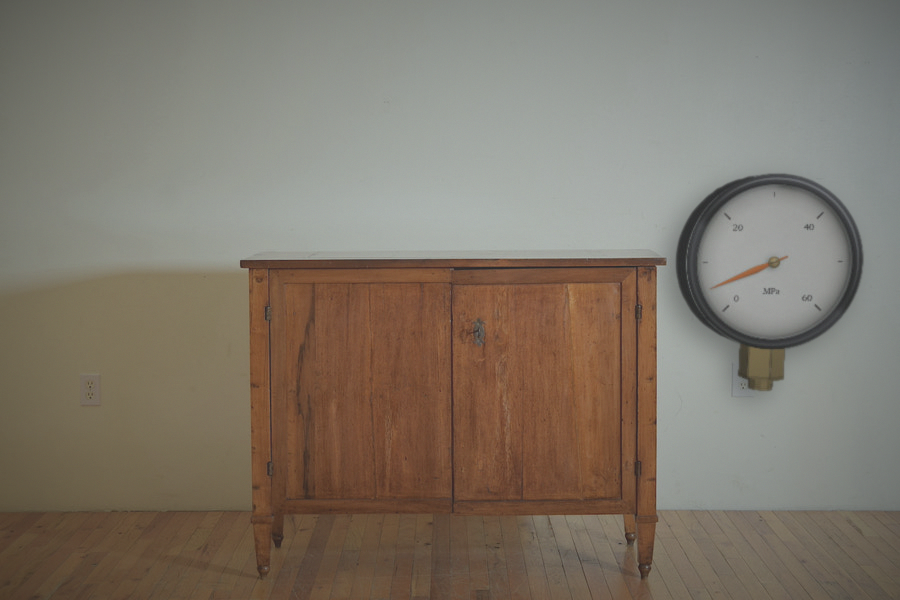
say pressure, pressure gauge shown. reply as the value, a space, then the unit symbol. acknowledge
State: 5 MPa
